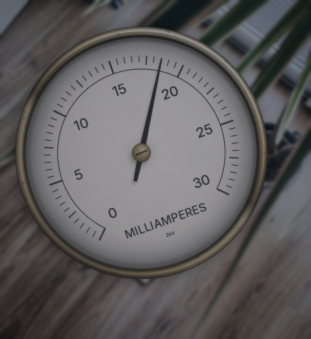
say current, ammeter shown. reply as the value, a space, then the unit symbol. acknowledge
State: 18.5 mA
